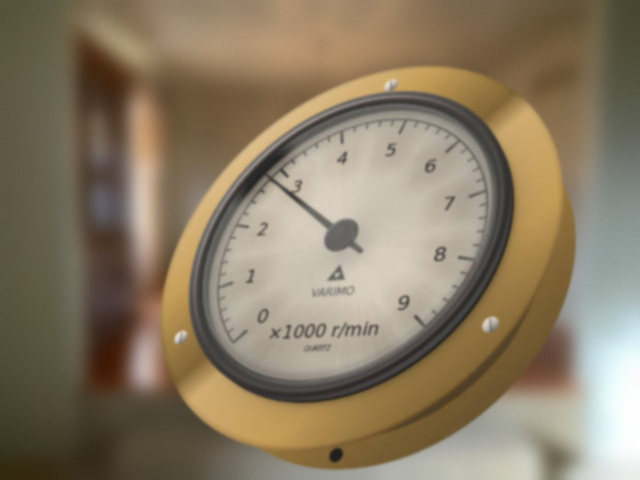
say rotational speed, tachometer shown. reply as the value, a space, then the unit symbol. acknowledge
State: 2800 rpm
